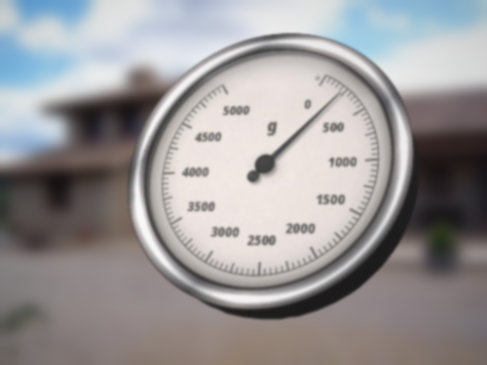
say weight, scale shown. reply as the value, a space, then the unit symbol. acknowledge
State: 250 g
